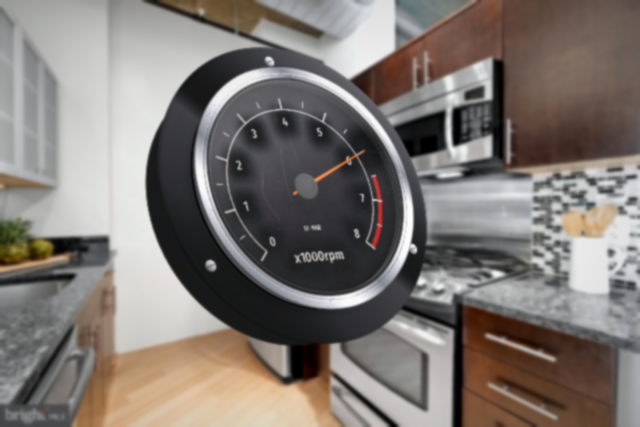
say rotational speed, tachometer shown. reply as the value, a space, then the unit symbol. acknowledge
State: 6000 rpm
